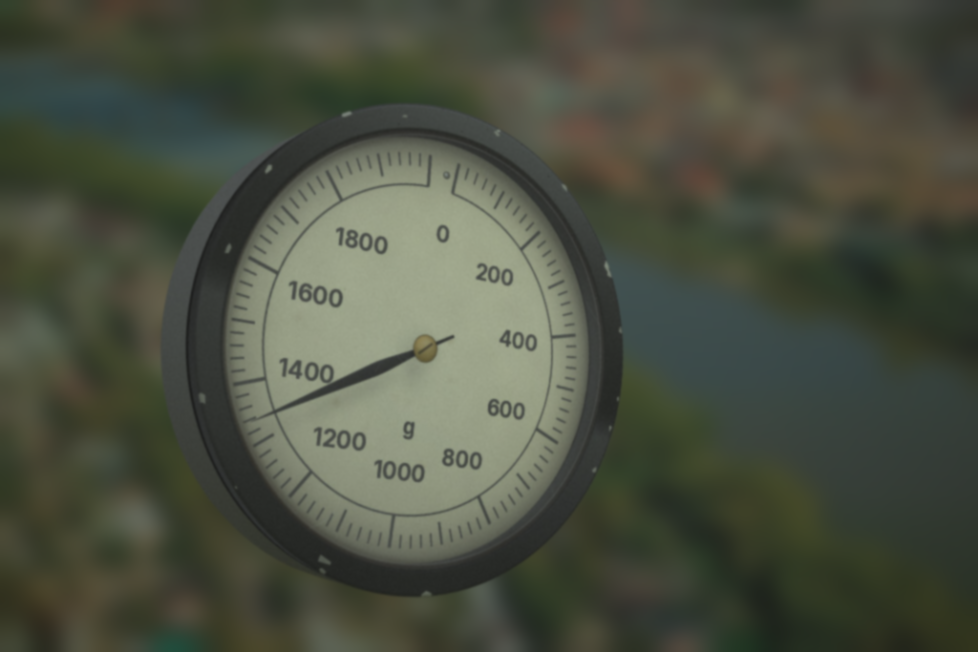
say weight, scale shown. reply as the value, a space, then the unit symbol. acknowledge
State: 1340 g
